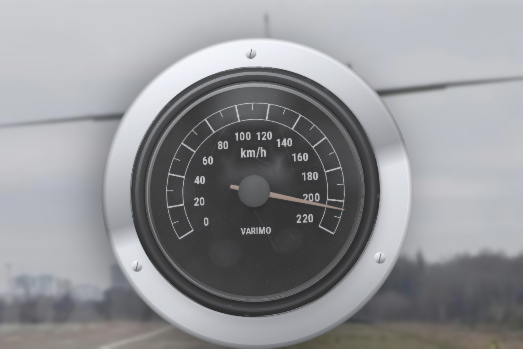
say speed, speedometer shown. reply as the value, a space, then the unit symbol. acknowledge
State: 205 km/h
